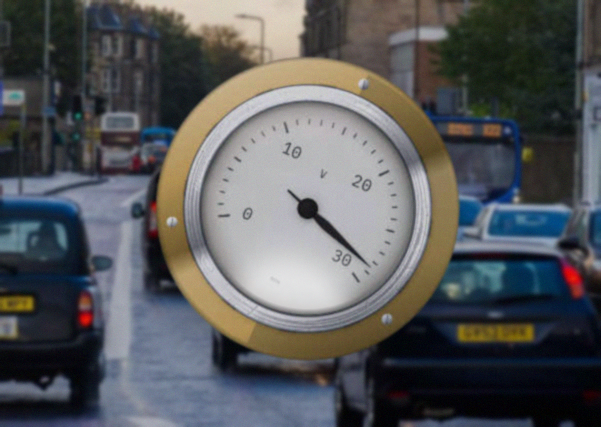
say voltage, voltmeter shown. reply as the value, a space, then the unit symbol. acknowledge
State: 28.5 V
